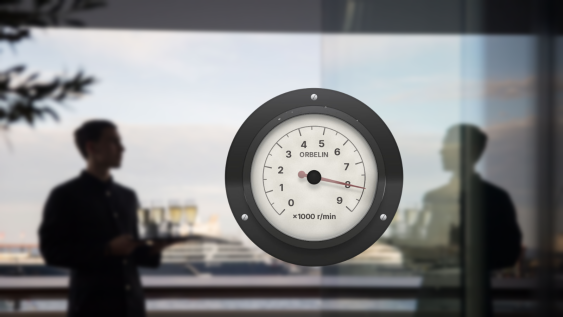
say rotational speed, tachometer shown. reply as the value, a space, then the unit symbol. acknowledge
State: 8000 rpm
